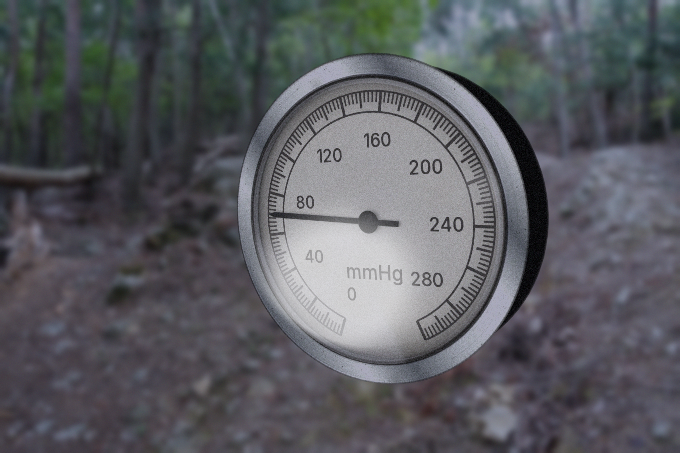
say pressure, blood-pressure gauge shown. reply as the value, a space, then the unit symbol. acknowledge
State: 70 mmHg
